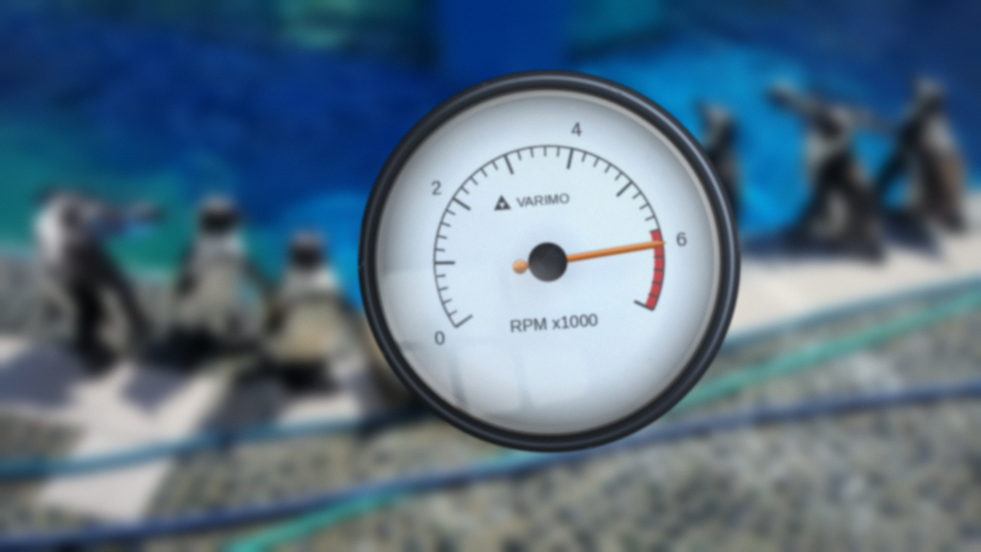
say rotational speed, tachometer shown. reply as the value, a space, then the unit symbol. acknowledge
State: 6000 rpm
